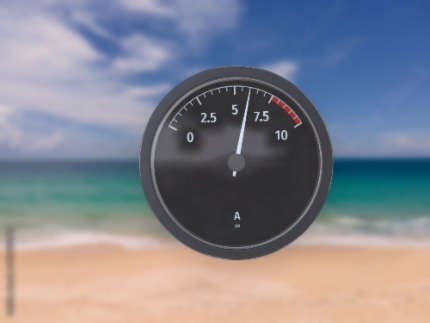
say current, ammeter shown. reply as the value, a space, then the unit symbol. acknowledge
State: 6 A
